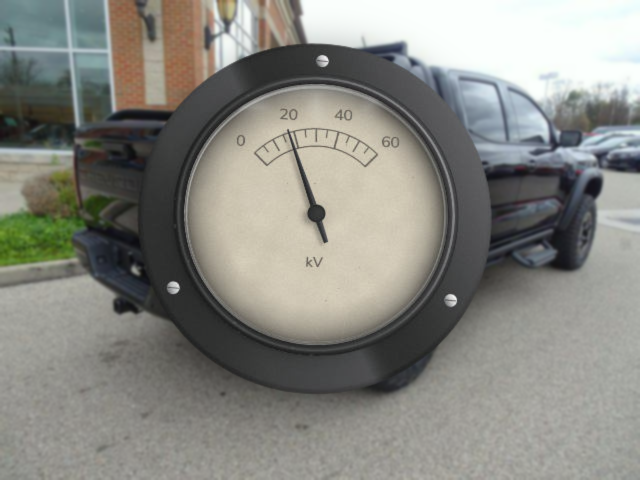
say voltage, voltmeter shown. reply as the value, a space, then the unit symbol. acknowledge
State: 17.5 kV
